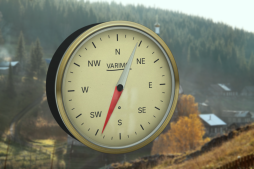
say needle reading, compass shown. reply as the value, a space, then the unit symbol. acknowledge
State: 205 °
